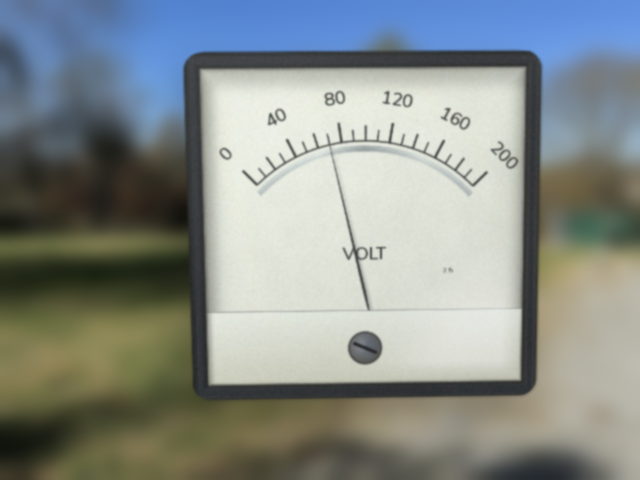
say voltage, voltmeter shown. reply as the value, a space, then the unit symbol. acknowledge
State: 70 V
